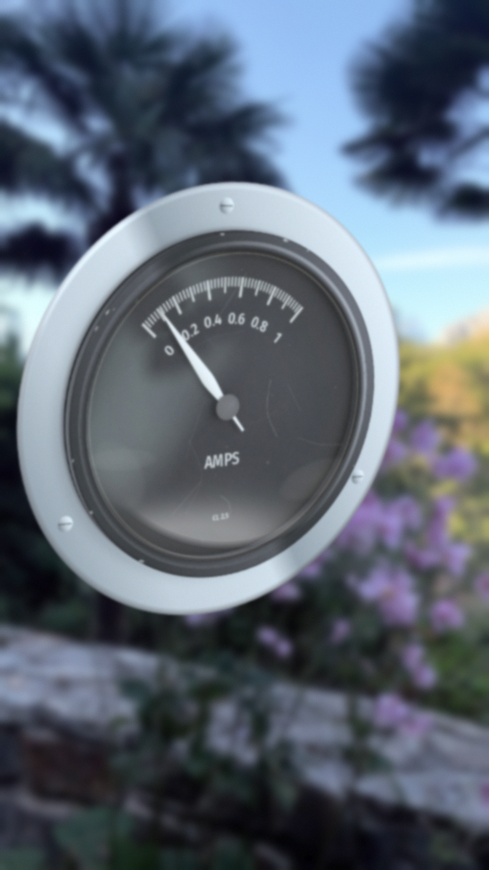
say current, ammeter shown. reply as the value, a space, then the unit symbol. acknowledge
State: 0.1 A
